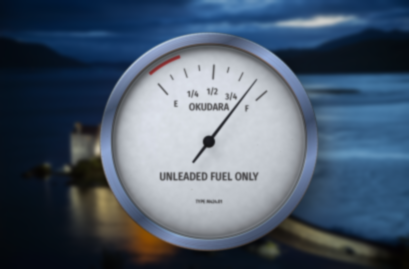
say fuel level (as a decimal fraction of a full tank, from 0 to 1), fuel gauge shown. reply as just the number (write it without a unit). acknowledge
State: 0.875
